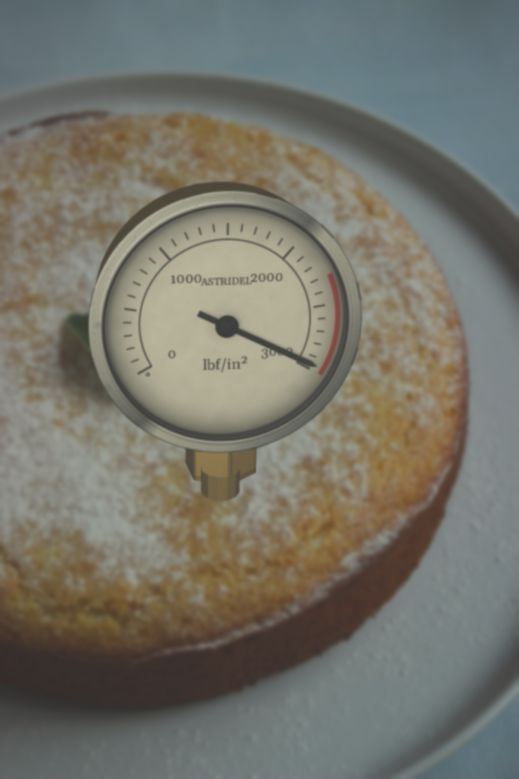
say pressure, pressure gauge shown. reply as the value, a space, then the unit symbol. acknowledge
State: 2950 psi
